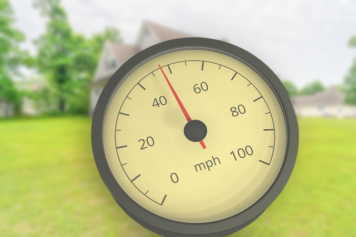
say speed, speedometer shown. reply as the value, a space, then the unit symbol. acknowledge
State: 47.5 mph
